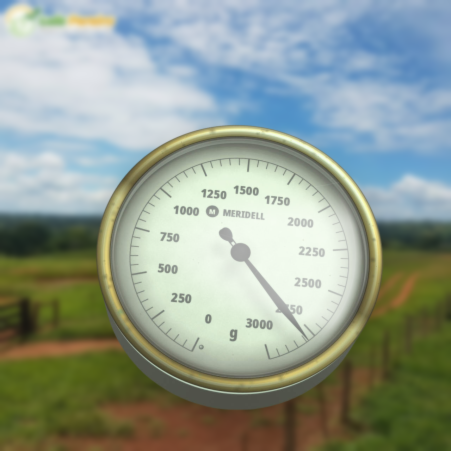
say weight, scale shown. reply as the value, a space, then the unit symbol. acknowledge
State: 2800 g
